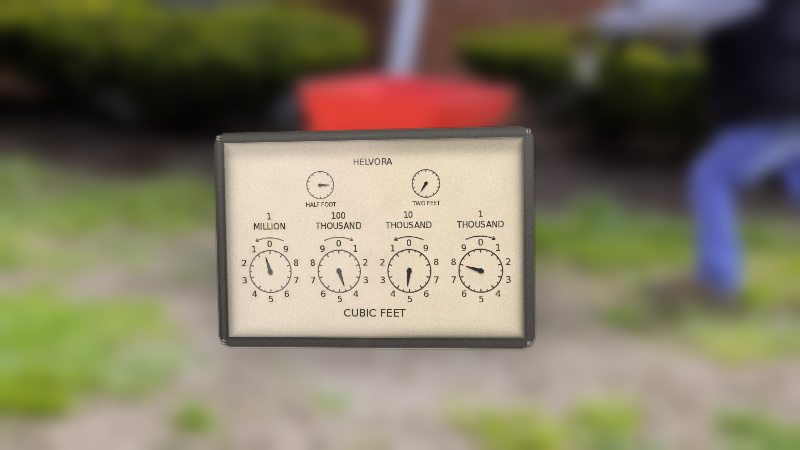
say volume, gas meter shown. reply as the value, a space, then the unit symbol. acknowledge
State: 44800 ft³
